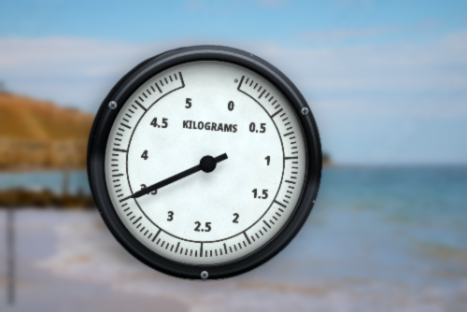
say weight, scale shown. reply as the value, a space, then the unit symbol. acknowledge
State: 3.5 kg
